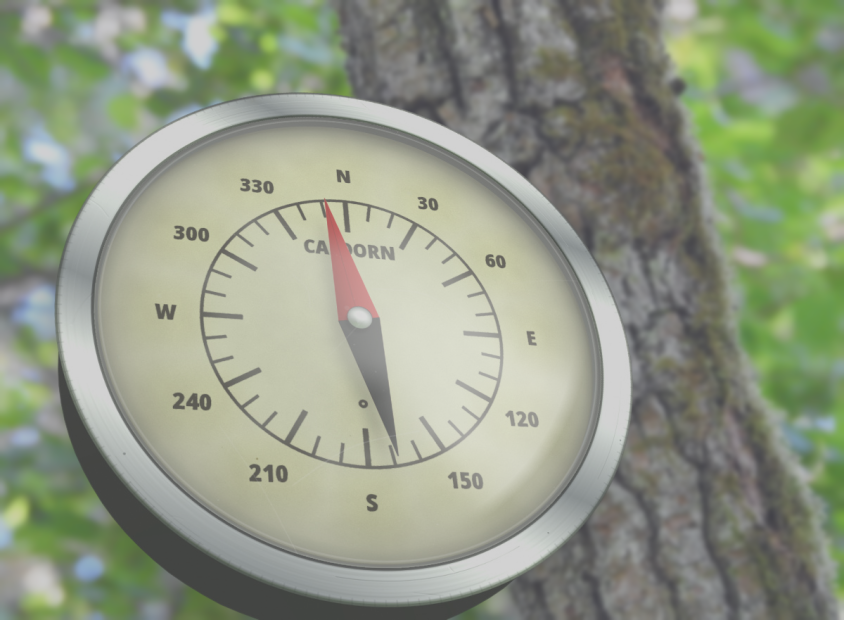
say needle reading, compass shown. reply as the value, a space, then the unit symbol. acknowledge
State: 350 °
